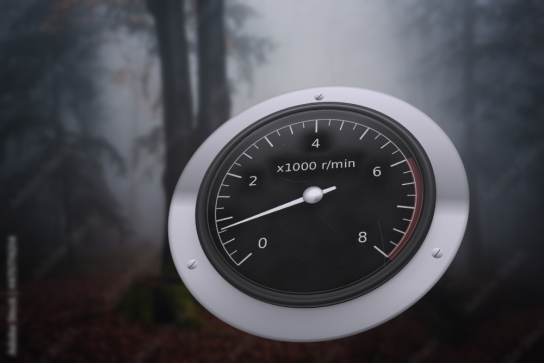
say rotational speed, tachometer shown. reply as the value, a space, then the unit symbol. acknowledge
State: 750 rpm
